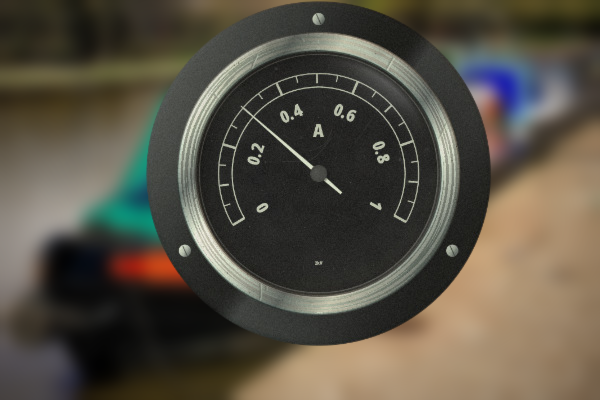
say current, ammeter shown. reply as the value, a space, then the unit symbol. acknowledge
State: 0.3 A
